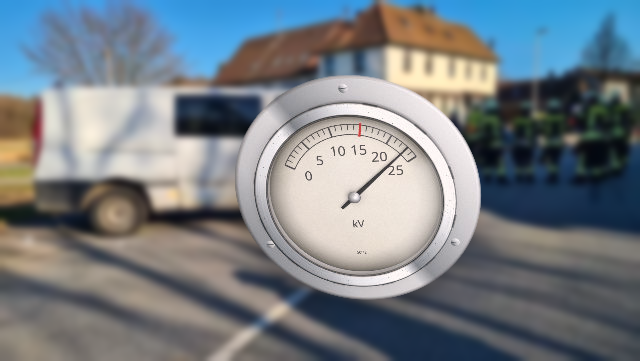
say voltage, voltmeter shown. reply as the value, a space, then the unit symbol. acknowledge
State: 23 kV
